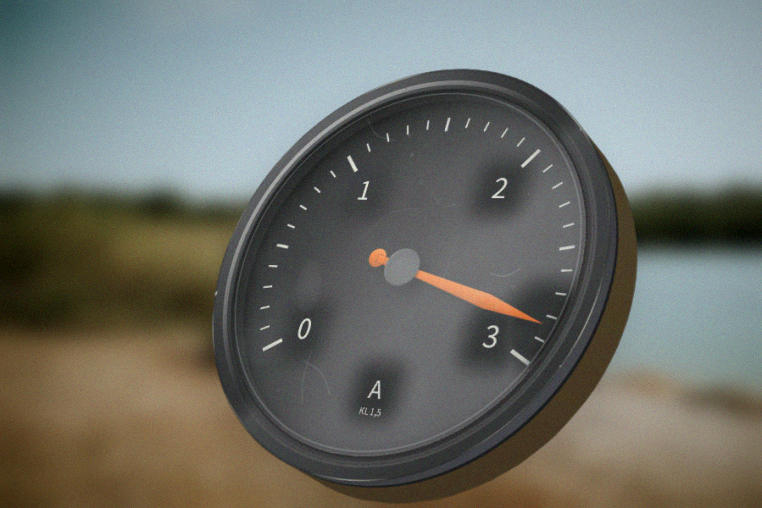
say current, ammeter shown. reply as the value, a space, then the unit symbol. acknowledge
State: 2.85 A
